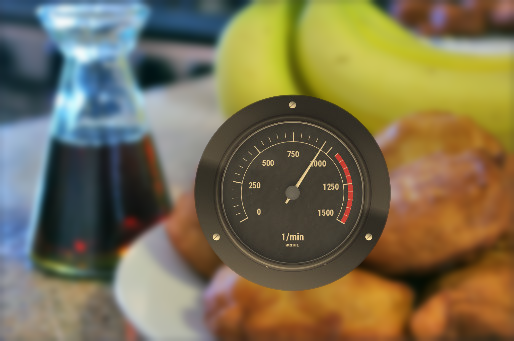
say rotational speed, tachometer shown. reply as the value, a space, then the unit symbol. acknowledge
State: 950 rpm
